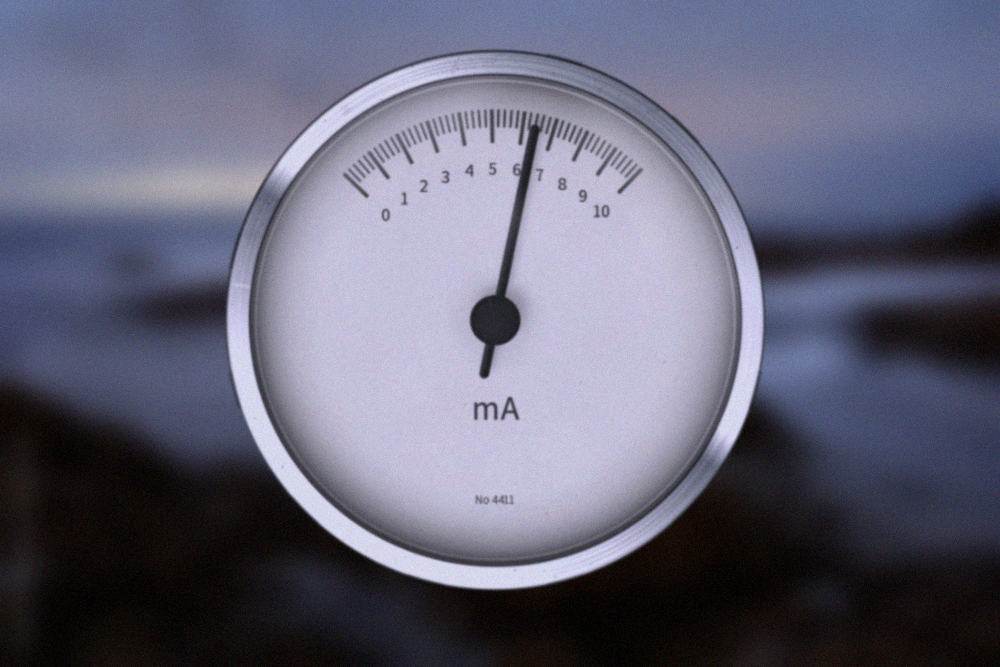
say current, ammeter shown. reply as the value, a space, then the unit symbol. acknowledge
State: 6.4 mA
